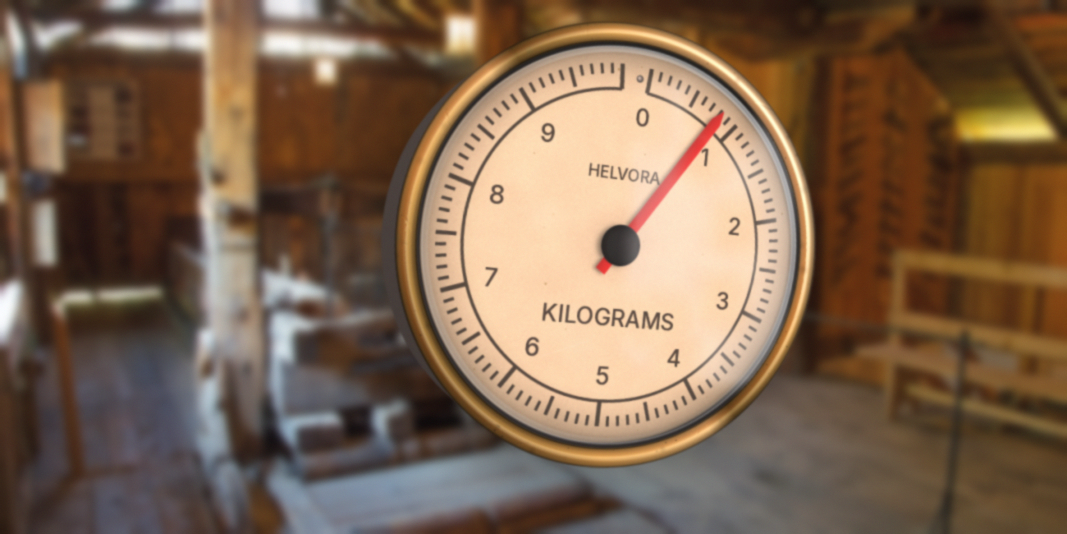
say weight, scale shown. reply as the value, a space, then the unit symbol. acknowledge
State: 0.8 kg
